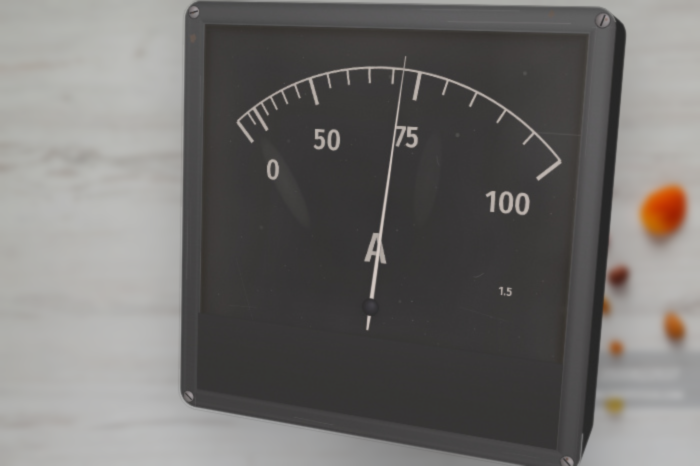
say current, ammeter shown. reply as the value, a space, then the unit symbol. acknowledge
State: 72.5 A
